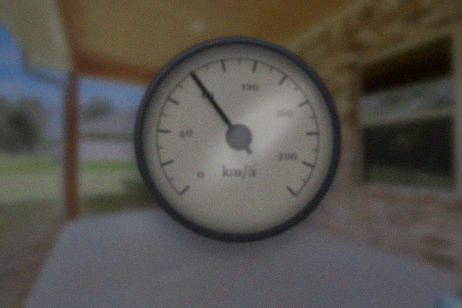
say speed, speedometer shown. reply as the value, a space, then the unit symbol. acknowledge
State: 80 km/h
